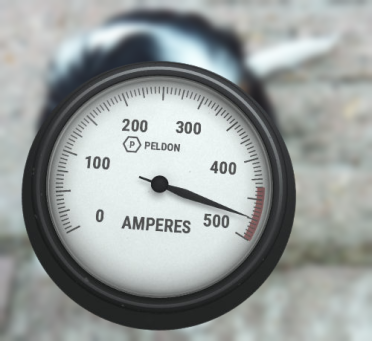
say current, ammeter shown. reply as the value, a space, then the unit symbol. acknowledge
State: 475 A
